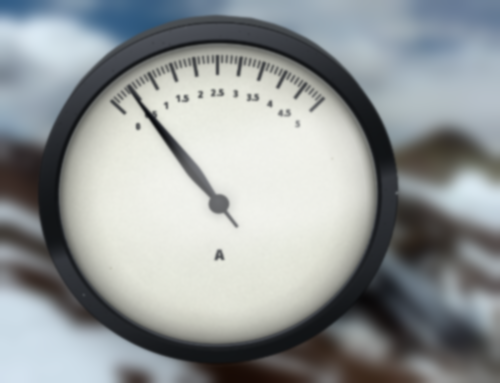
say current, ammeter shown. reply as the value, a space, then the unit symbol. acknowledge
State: 0.5 A
